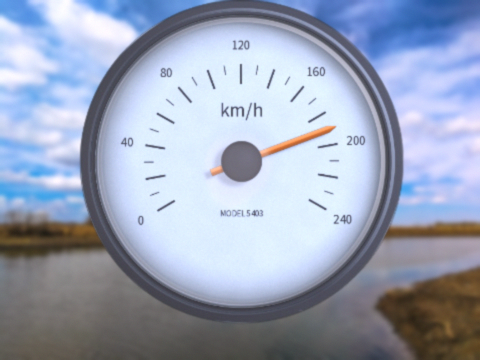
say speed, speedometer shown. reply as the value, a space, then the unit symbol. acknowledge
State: 190 km/h
